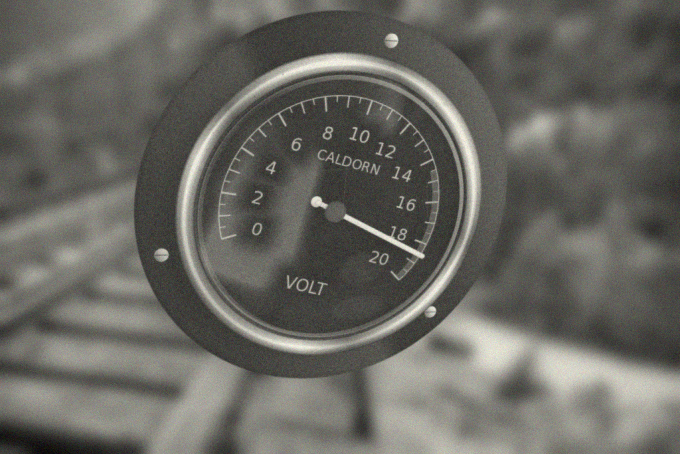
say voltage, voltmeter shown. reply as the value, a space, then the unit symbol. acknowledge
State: 18.5 V
